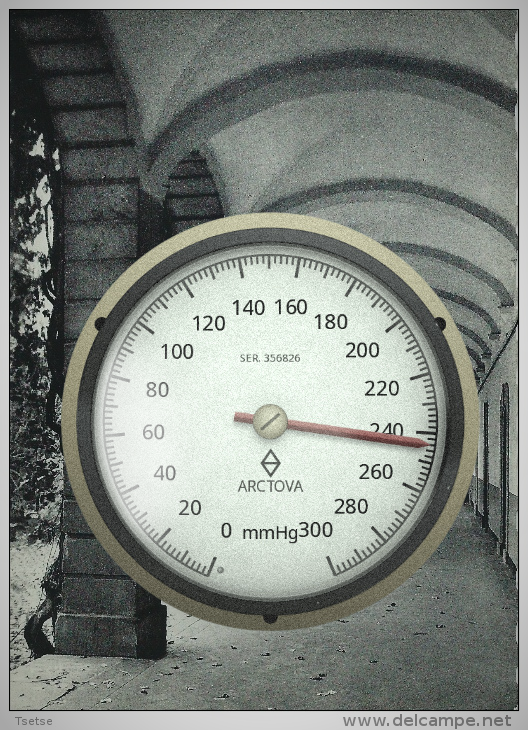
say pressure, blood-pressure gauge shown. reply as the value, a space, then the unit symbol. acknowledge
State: 244 mmHg
